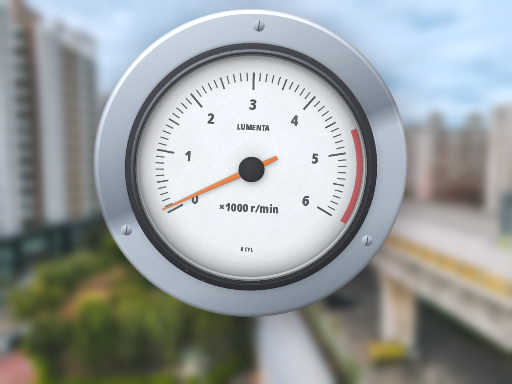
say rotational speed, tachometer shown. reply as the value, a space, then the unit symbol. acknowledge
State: 100 rpm
